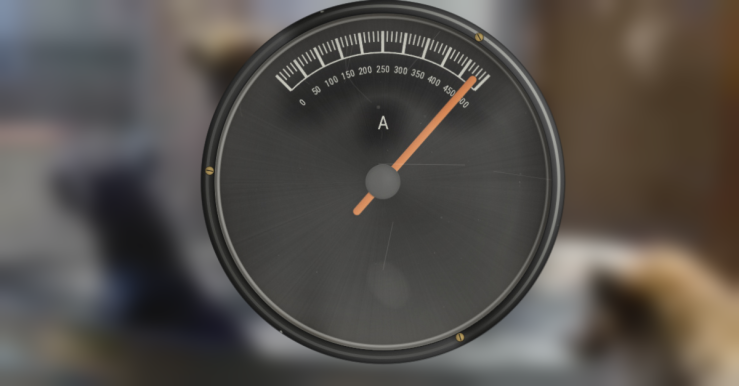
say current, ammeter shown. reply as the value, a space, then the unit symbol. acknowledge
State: 480 A
